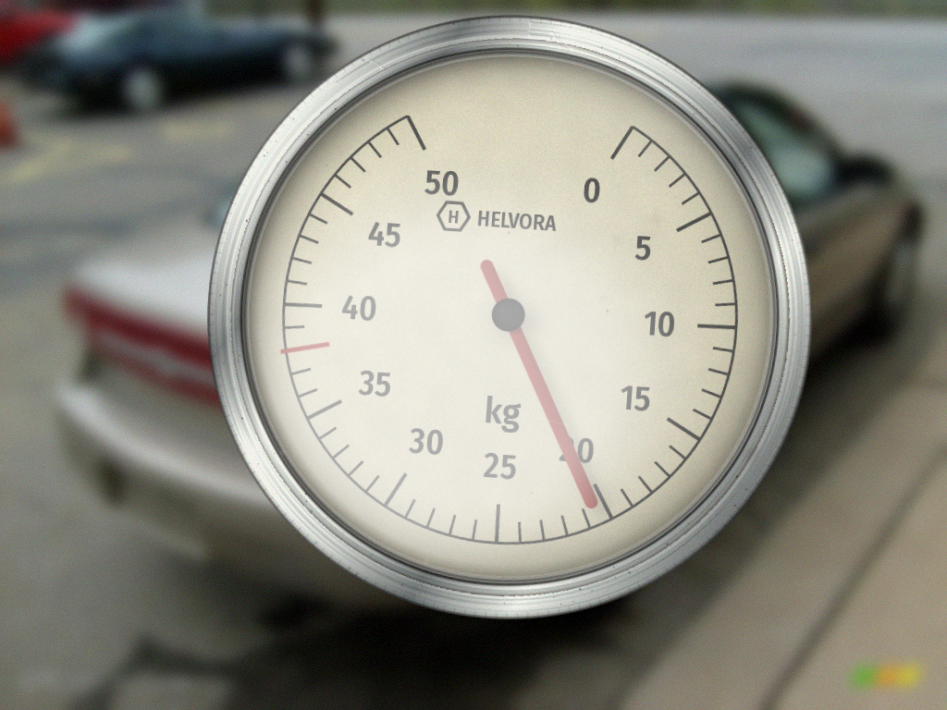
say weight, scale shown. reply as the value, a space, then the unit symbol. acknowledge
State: 20.5 kg
